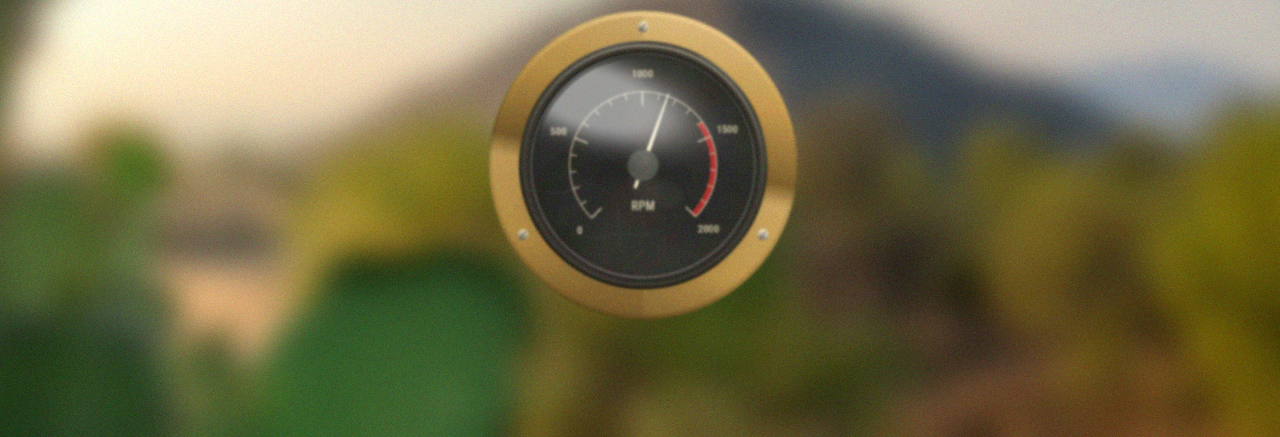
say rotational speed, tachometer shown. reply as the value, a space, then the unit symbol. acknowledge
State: 1150 rpm
